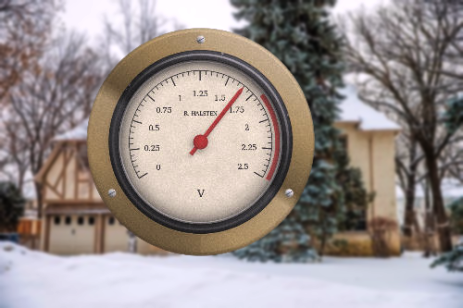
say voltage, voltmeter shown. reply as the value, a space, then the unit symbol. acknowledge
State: 1.65 V
